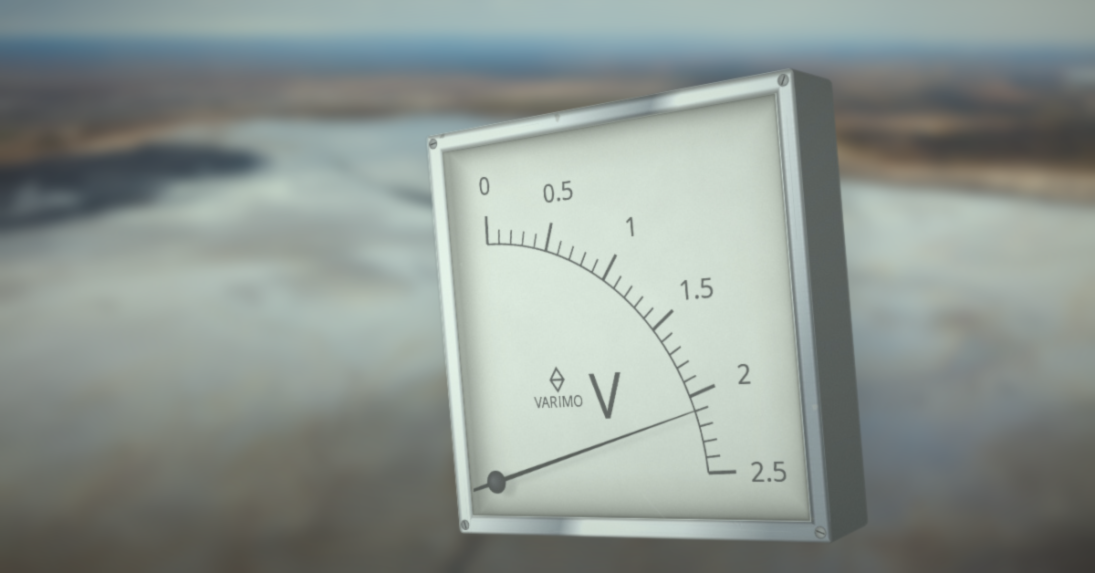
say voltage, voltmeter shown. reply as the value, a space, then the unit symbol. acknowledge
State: 2.1 V
